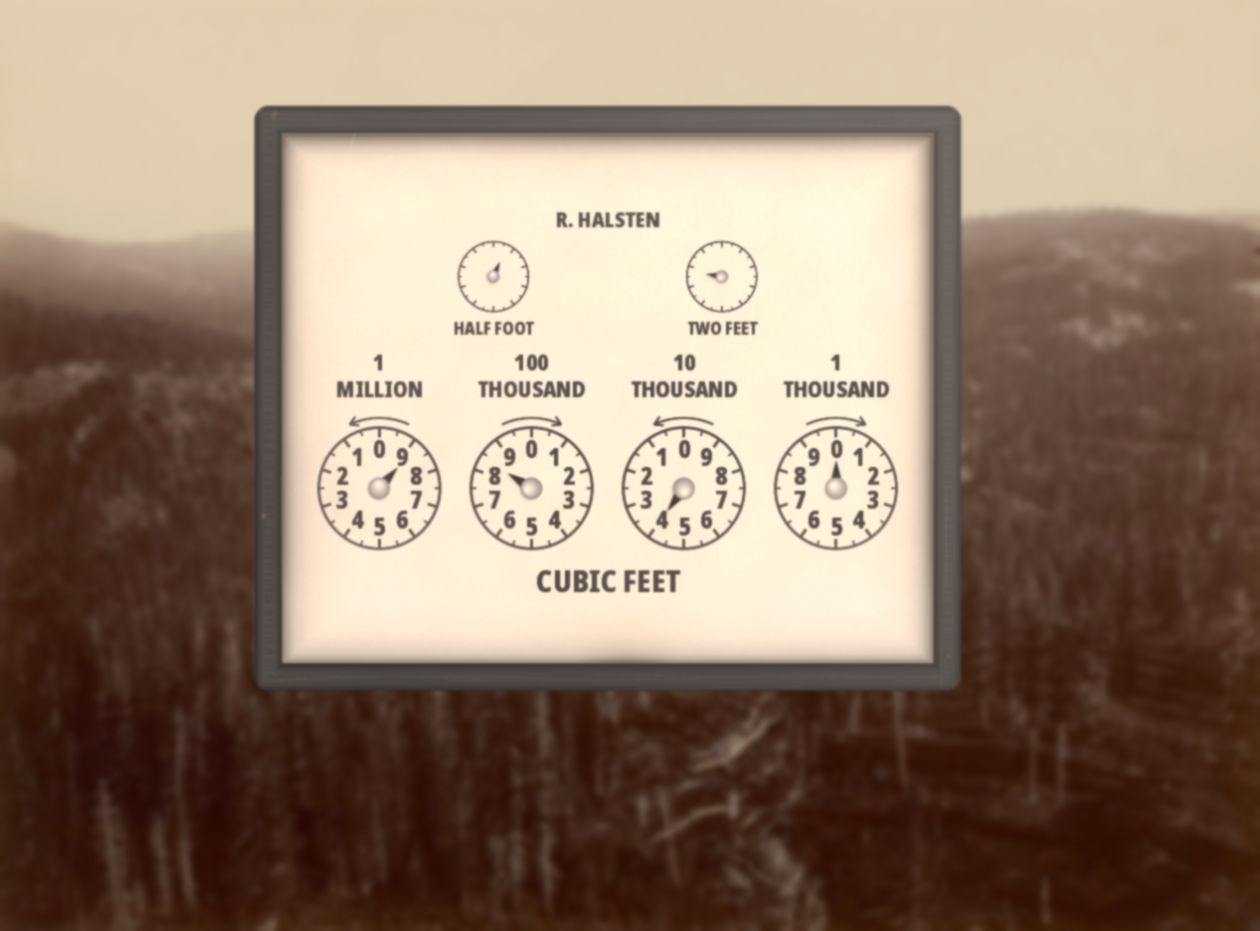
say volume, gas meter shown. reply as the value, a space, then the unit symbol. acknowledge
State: 884000 ft³
